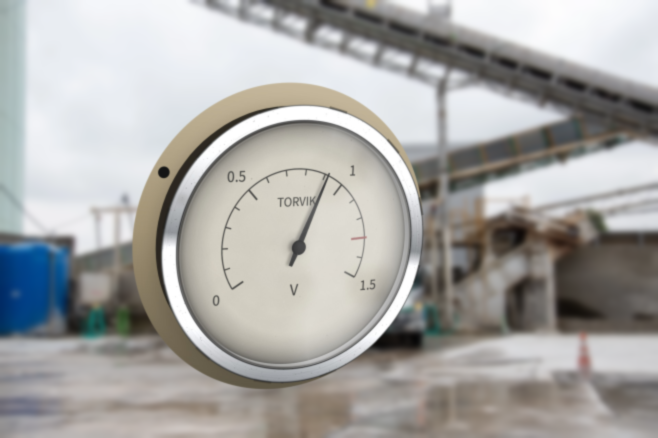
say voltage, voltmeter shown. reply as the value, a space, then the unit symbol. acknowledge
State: 0.9 V
